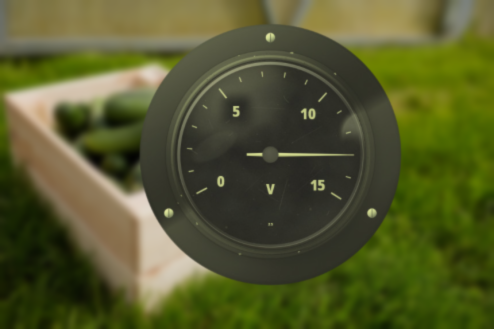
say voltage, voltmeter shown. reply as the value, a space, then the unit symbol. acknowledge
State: 13 V
